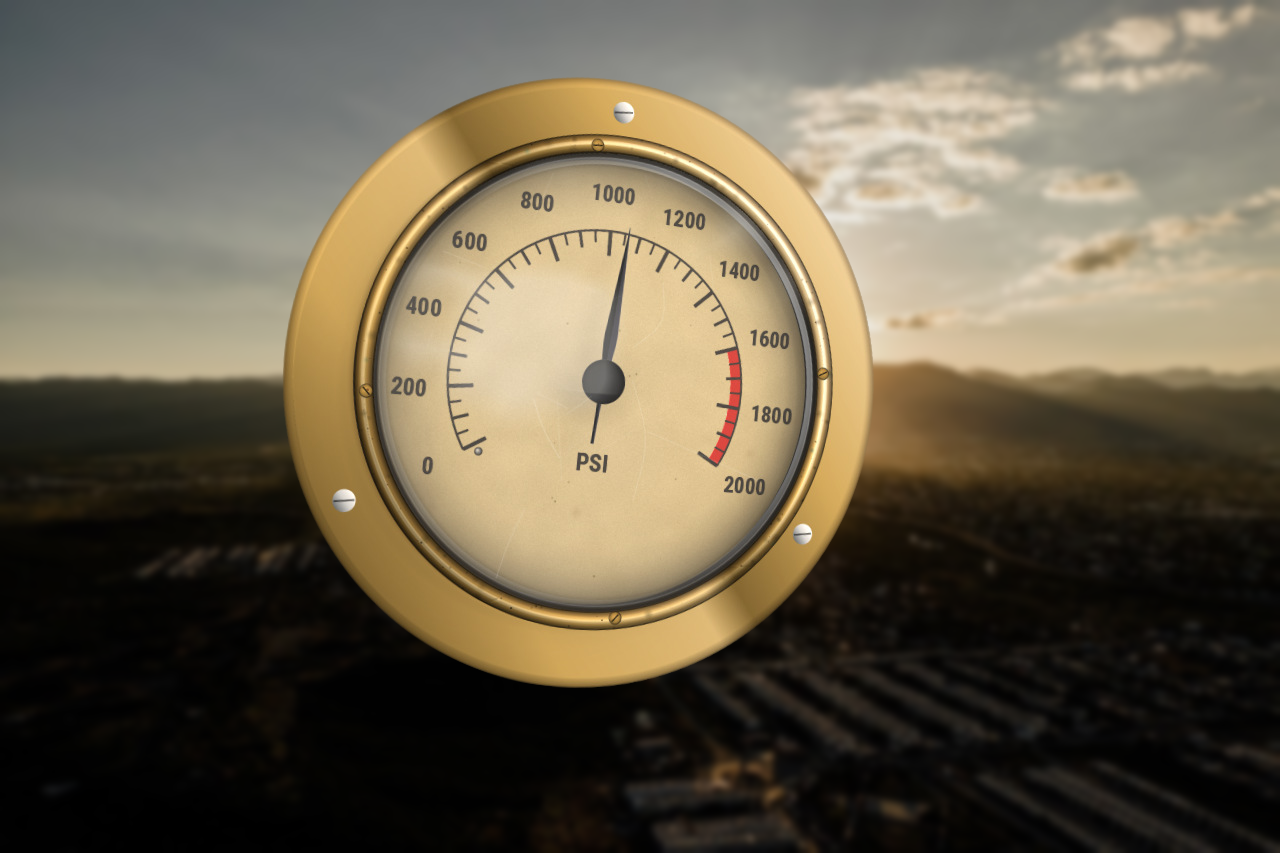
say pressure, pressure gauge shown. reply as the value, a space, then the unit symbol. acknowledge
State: 1050 psi
